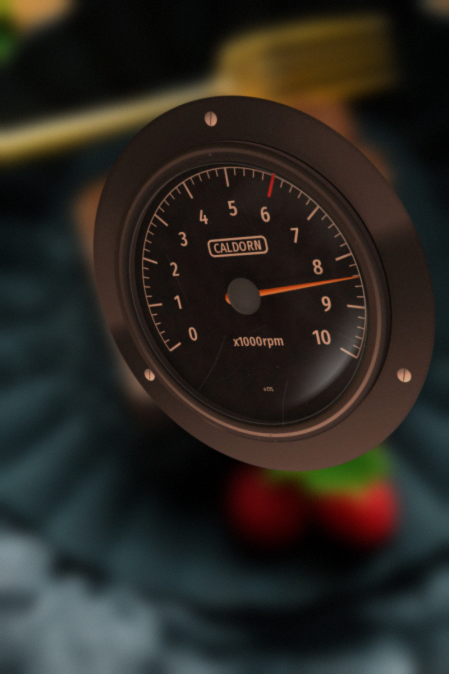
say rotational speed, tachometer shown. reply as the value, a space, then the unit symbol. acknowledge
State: 8400 rpm
